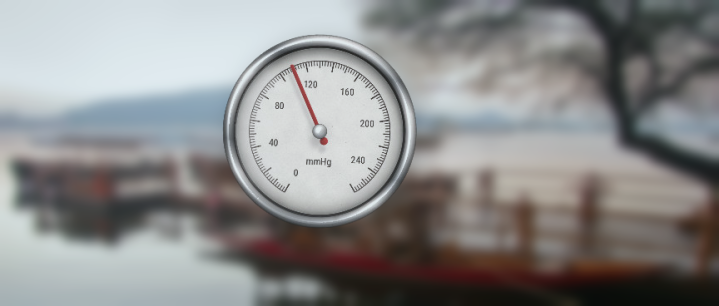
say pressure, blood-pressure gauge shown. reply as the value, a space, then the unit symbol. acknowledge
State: 110 mmHg
